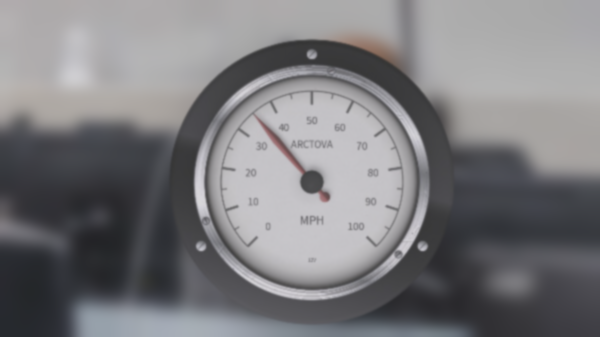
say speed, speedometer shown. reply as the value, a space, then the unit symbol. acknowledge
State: 35 mph
